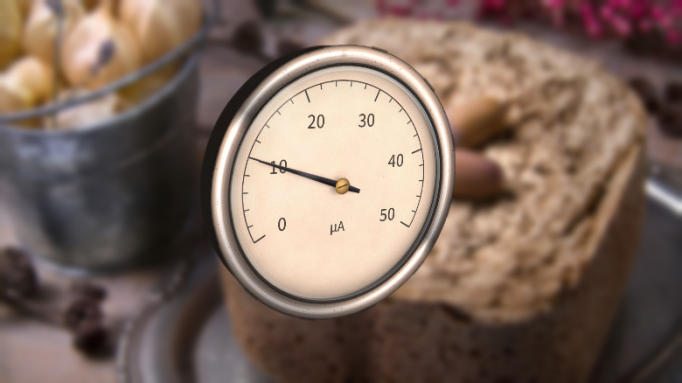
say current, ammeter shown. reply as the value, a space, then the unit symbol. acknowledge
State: 10 µA
